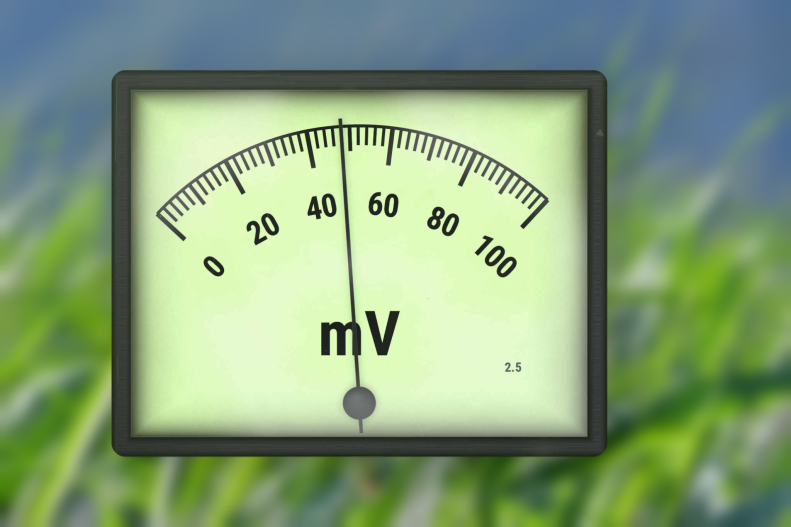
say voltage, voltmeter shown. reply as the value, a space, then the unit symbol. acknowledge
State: 48 mV
